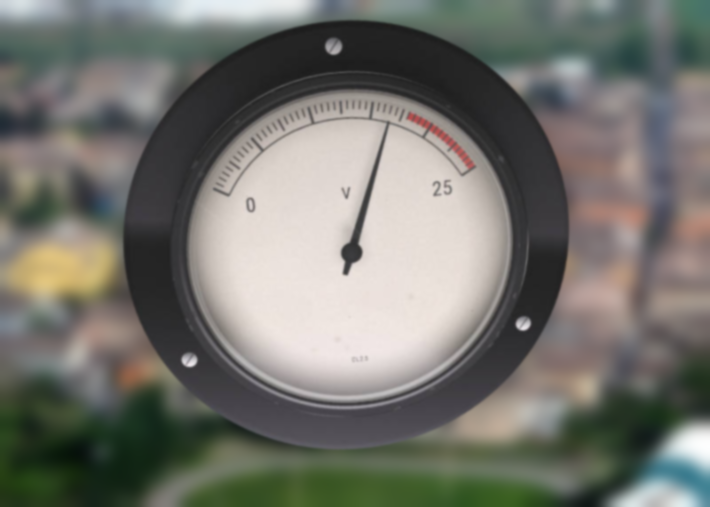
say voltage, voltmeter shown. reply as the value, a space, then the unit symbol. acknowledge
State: 16.5 V
